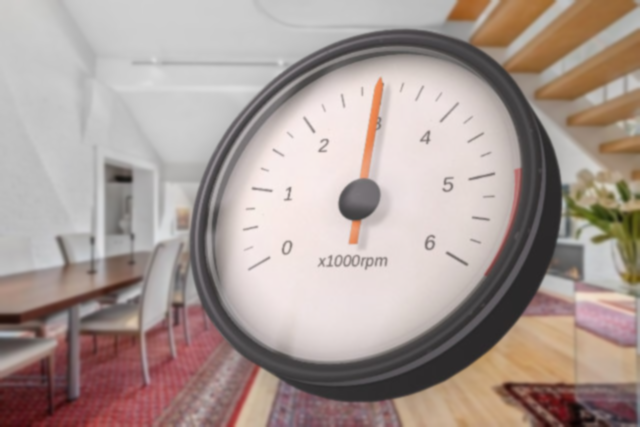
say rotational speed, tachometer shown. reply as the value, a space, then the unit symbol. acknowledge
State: 3000 rpm
